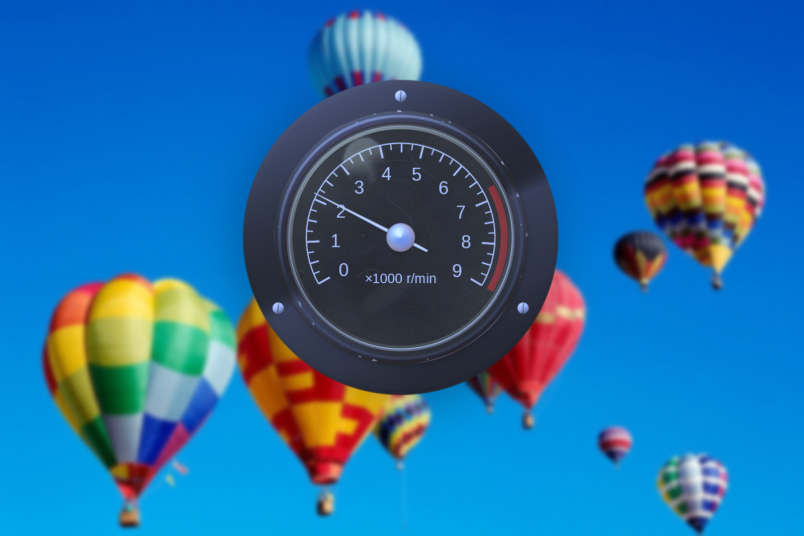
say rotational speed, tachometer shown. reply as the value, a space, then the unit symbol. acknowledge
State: 2125 rpm
